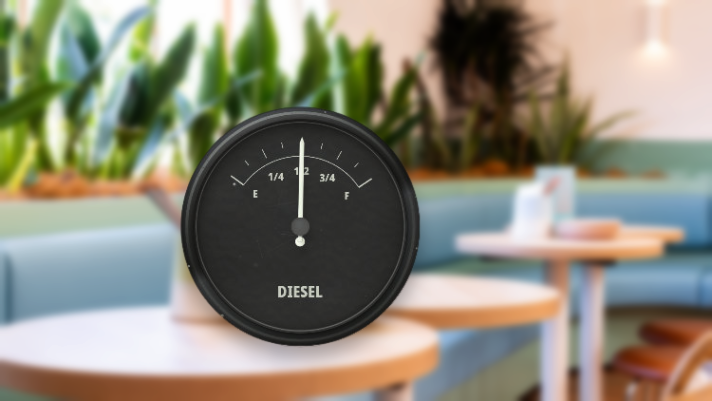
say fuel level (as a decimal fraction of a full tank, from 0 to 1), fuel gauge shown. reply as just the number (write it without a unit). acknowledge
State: 0.5
